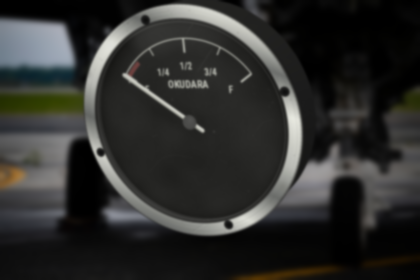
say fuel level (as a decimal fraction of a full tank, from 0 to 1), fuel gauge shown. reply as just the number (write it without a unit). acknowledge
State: 0
